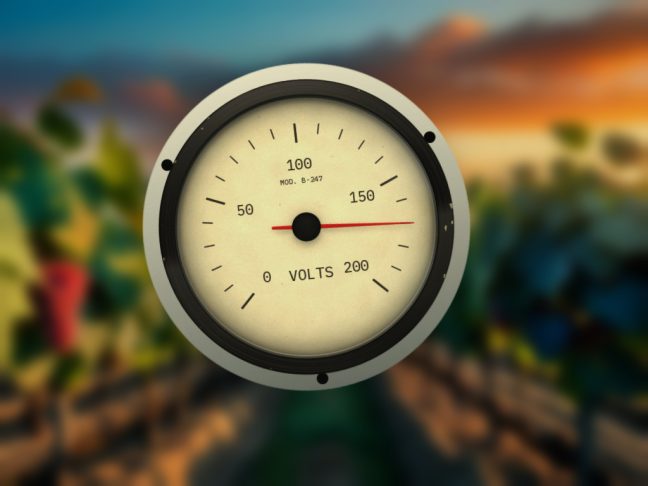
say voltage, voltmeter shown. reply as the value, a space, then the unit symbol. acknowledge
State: 170 V
